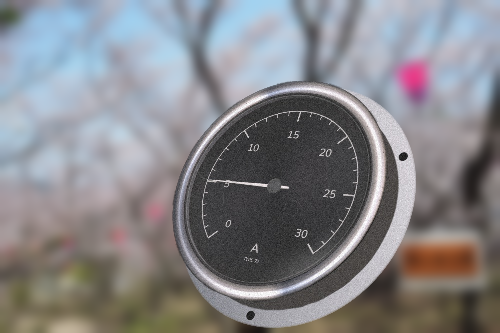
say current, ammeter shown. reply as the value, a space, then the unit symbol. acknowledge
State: 5 A
